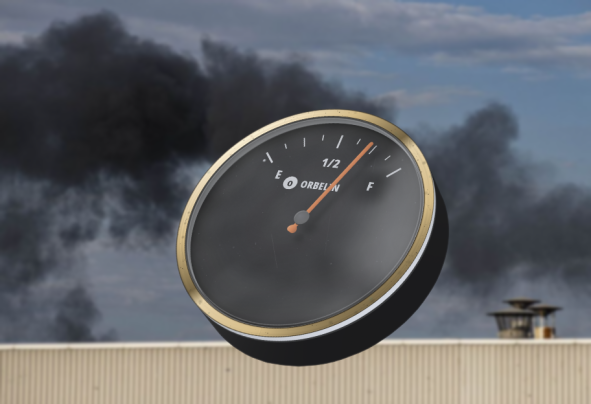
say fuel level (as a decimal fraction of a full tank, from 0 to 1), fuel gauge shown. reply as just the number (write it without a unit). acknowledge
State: 0.75
